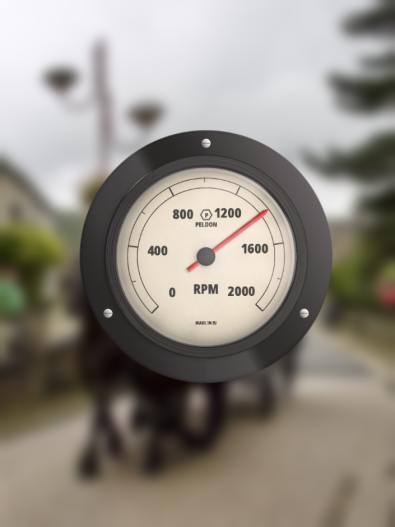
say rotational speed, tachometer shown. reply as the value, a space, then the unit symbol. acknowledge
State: 1400 rpm
